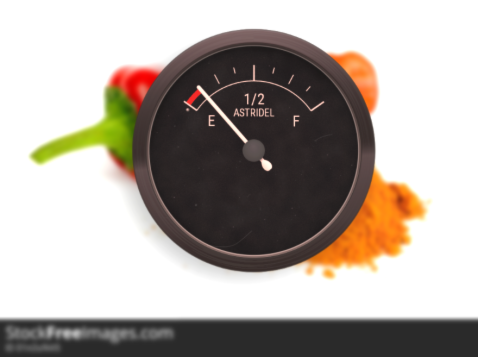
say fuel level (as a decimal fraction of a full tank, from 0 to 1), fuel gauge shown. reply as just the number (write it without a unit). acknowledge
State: 0.125
